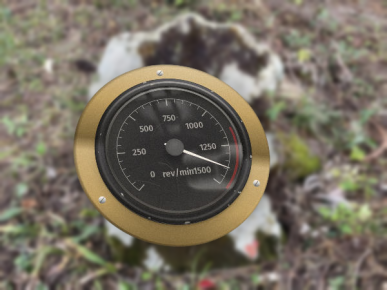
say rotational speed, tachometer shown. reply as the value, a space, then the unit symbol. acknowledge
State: 1400 rpm
